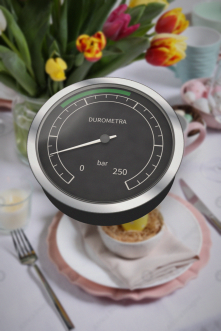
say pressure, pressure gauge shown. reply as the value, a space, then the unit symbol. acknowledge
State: 30 bar
